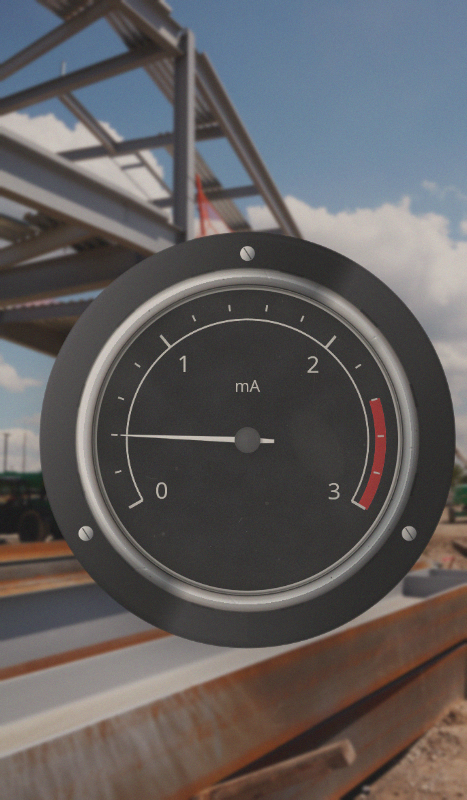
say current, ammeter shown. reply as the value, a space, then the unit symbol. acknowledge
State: 0.4 mA
